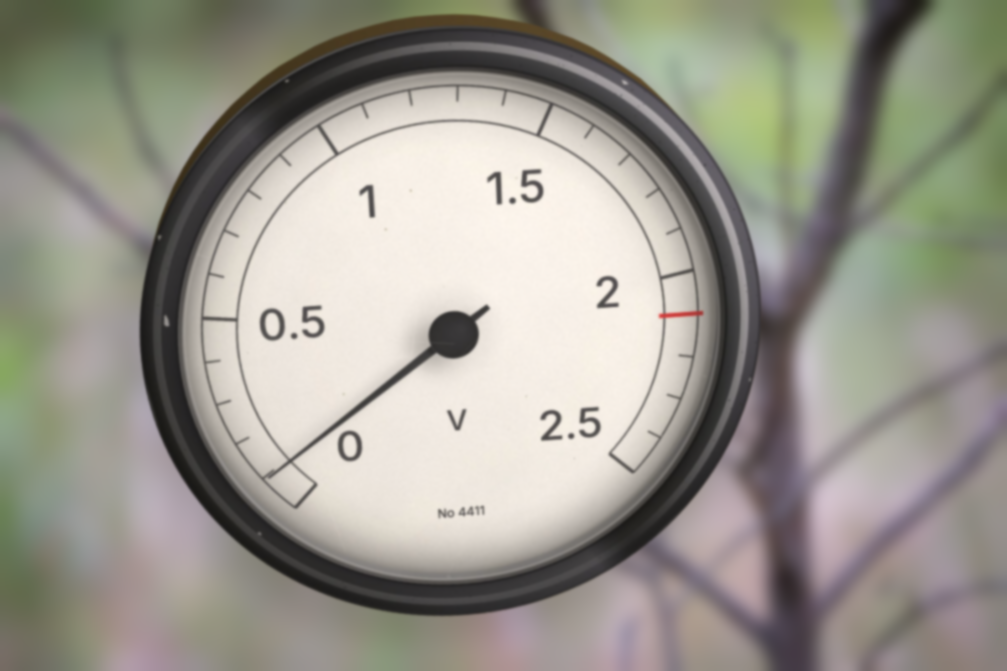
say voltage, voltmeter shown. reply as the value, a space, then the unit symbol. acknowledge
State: 0.1 V
